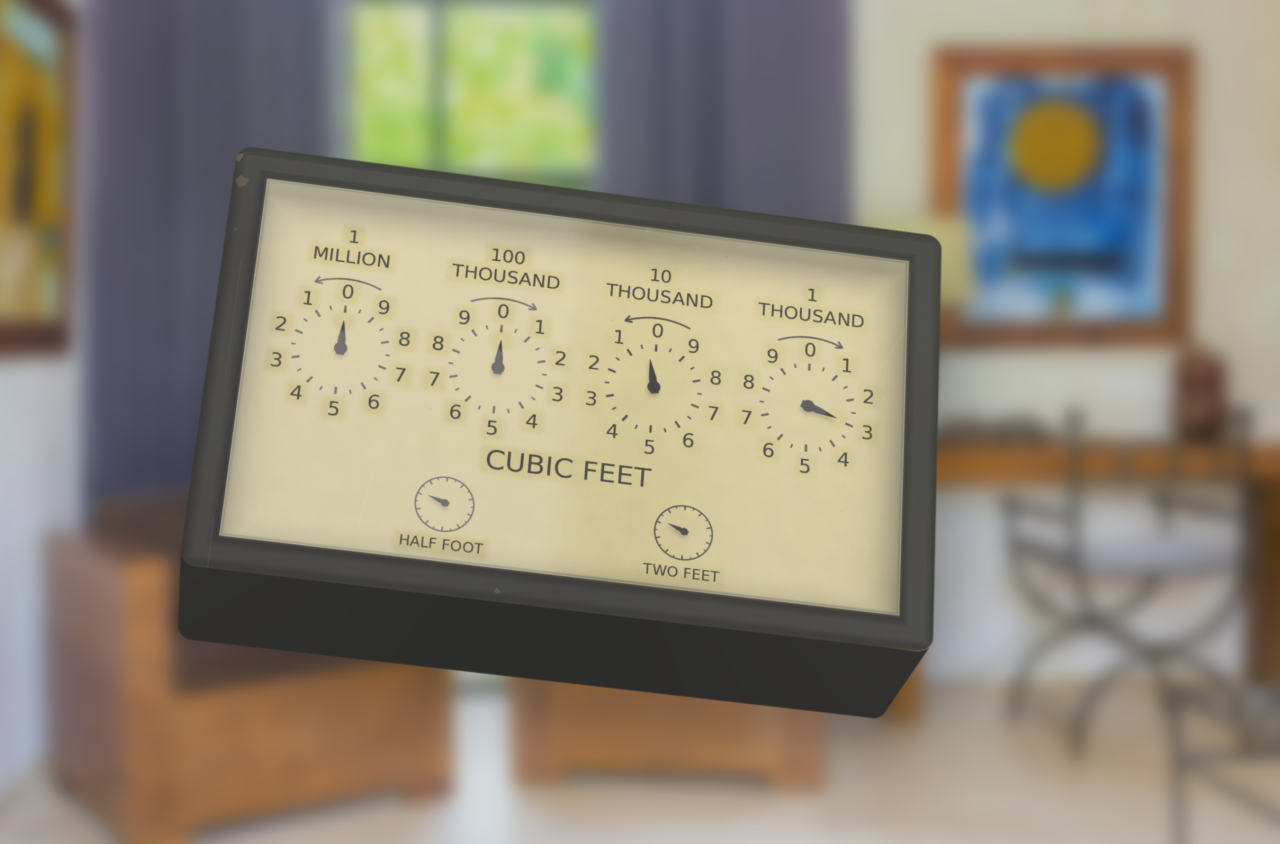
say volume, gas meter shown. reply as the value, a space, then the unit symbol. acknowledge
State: 300 ft³
